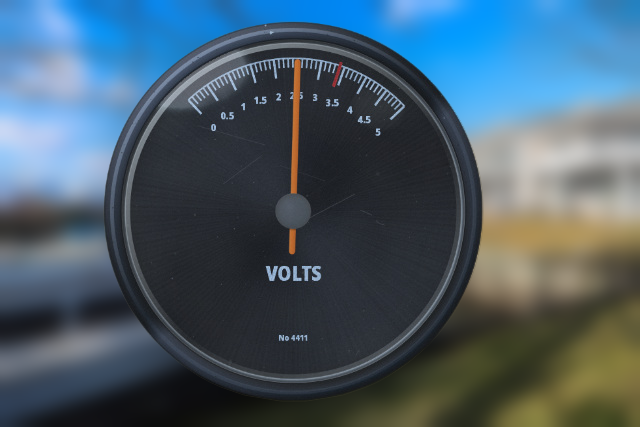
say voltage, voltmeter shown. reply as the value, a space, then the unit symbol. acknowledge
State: 2.5 V
